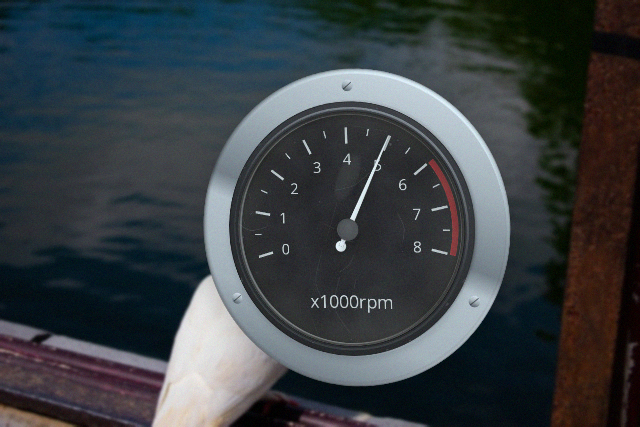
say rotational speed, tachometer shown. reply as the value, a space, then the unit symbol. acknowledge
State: 5000 rpm
